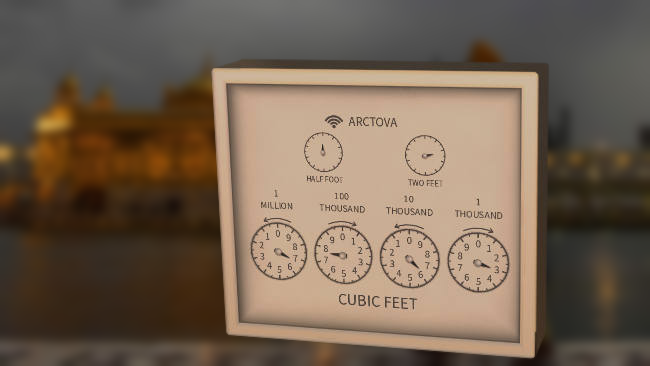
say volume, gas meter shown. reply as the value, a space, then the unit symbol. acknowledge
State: 676300 ft³
